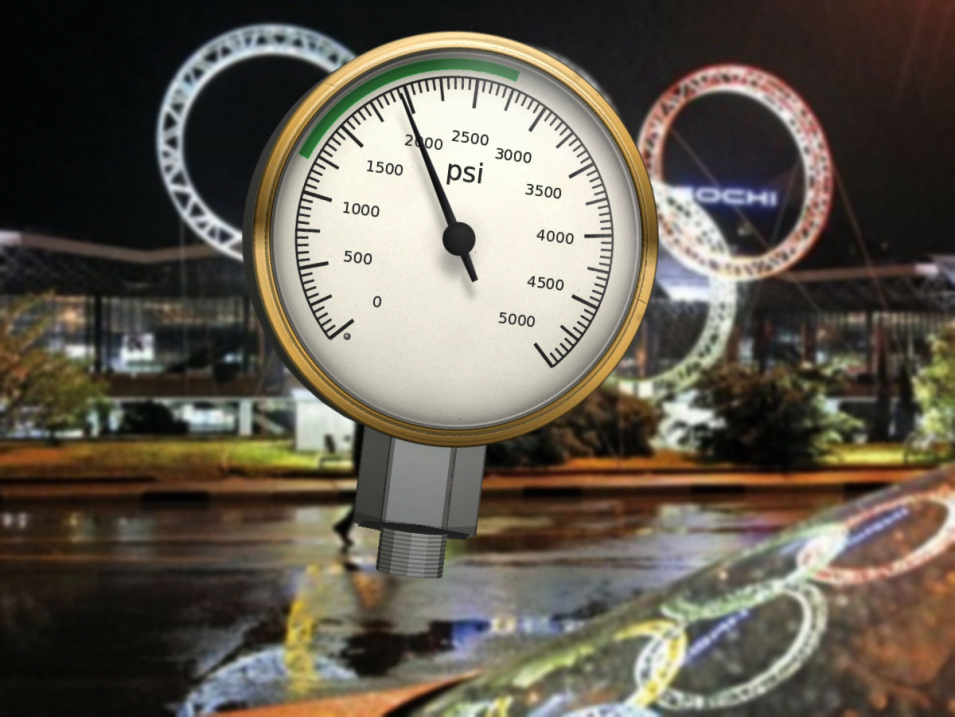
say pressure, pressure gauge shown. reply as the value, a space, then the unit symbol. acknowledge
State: 1950 psi
